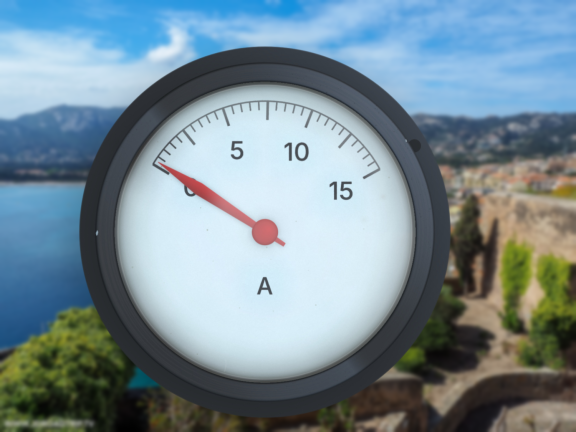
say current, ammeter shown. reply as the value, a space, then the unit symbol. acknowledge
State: 0.25 A
